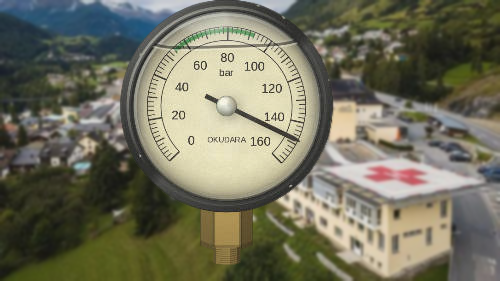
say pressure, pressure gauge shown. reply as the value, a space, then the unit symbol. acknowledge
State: 148 bar
